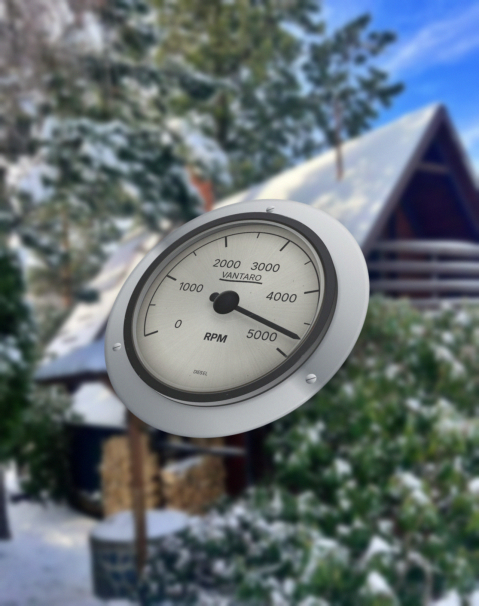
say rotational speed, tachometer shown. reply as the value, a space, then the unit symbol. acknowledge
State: 4750 rpm
